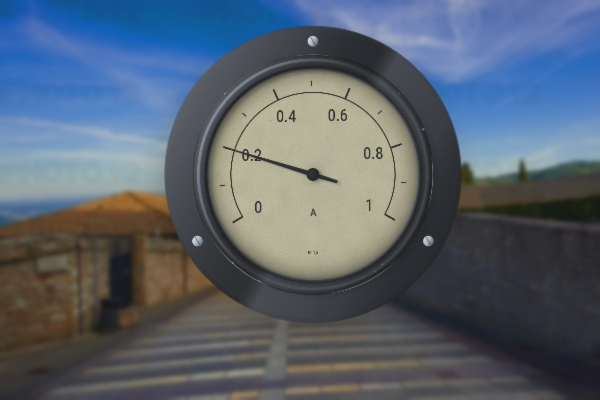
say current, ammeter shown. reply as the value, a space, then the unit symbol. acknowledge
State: 0.2 A
